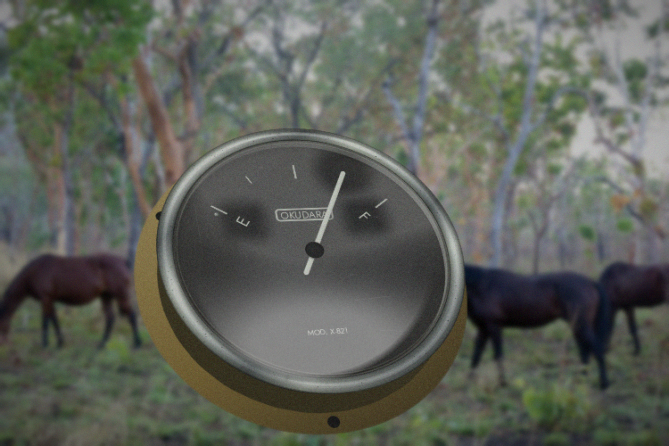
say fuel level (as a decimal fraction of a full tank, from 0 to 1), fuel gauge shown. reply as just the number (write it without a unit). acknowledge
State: 0.75
